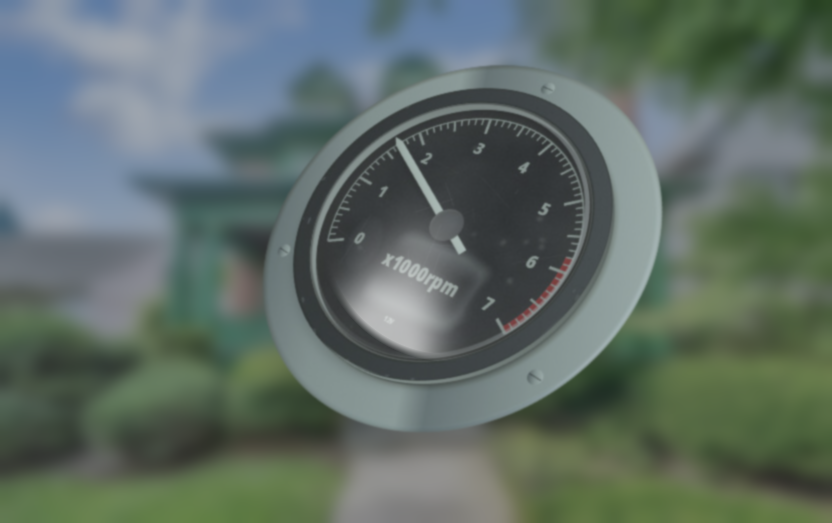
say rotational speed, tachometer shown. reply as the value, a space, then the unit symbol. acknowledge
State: 1700 rpm
